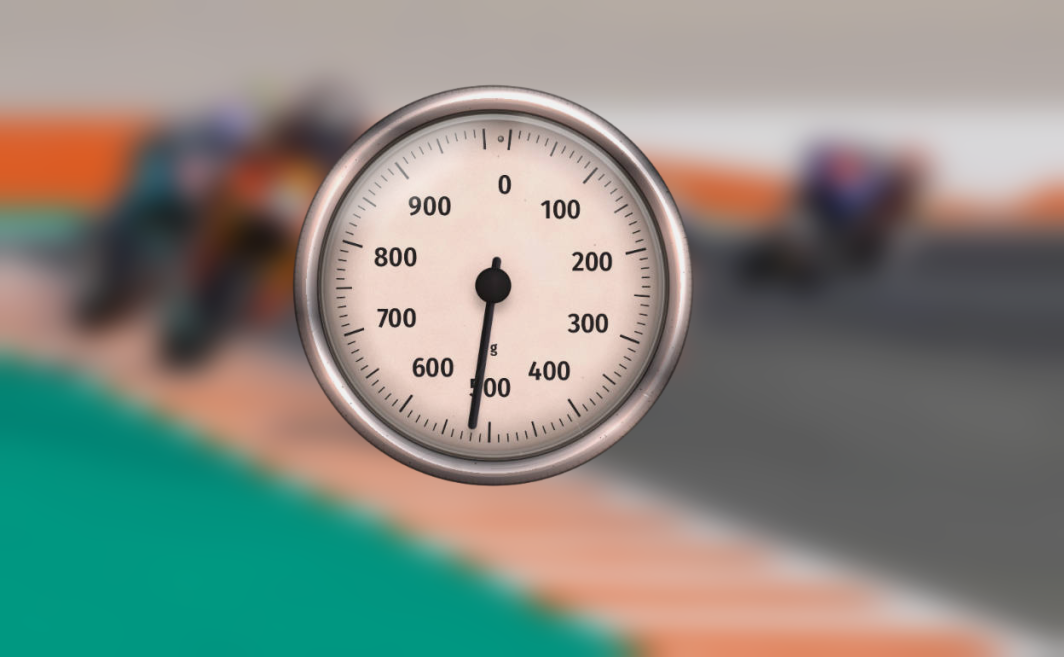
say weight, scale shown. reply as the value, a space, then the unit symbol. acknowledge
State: 520 g
